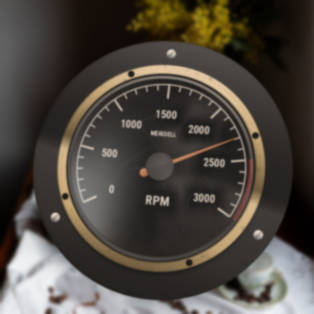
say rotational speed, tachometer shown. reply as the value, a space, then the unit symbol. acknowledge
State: 2300 rpm
